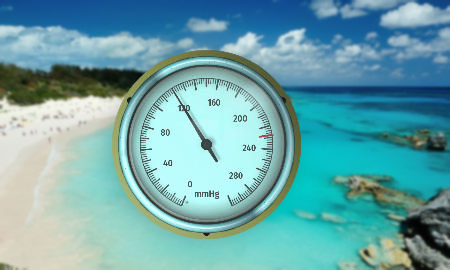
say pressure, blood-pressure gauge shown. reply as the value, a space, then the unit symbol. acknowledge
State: 120 mmHg
